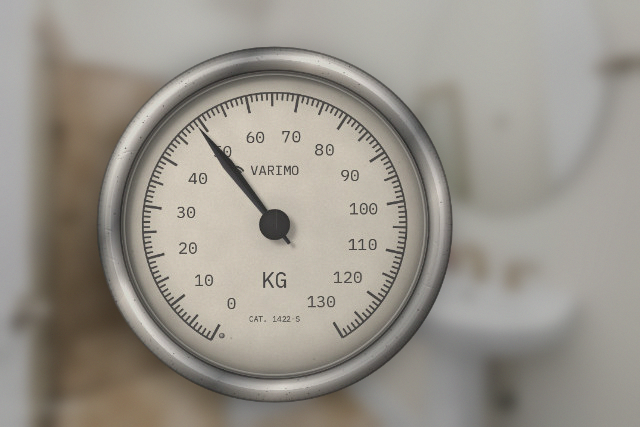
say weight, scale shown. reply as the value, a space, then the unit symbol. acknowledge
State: 49 kg
